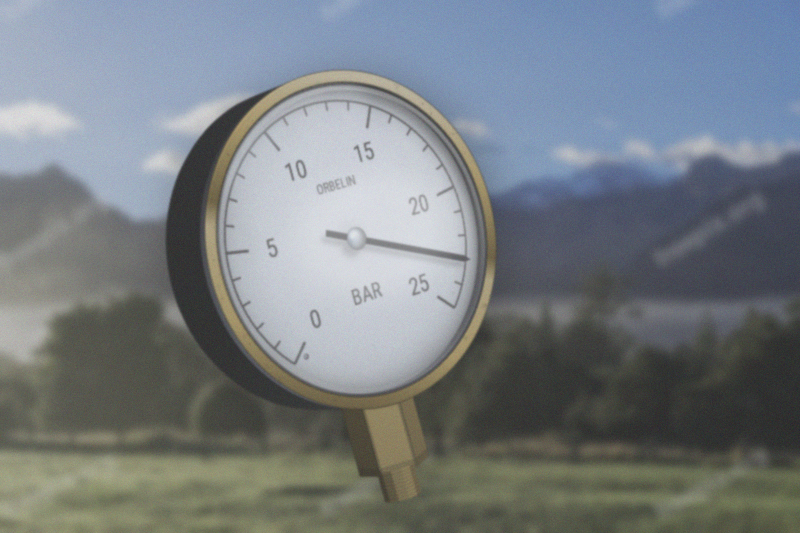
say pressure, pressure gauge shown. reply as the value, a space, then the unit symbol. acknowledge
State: 23 bar
